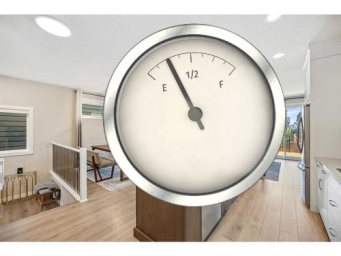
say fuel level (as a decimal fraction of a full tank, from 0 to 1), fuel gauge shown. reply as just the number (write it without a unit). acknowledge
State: 0.25
